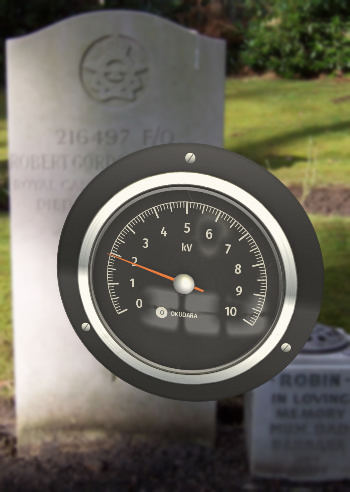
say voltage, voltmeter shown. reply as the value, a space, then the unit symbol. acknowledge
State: 2 kV
